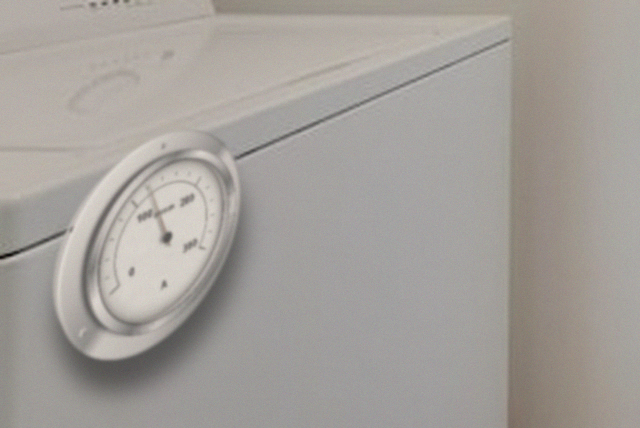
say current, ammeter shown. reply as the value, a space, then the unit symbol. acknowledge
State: 120 A
